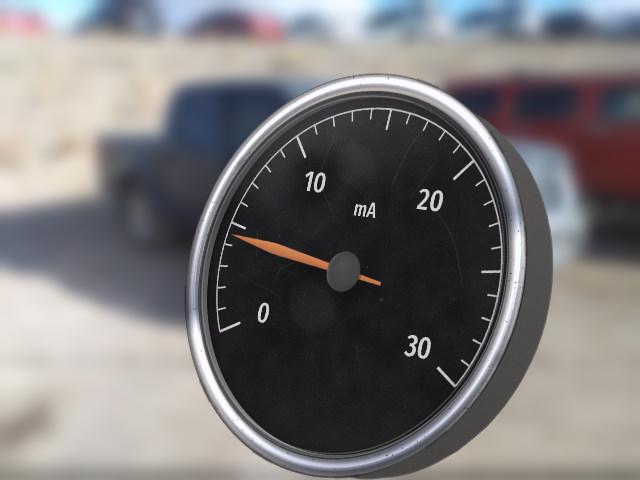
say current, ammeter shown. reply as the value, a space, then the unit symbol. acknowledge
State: 4.5 mA
